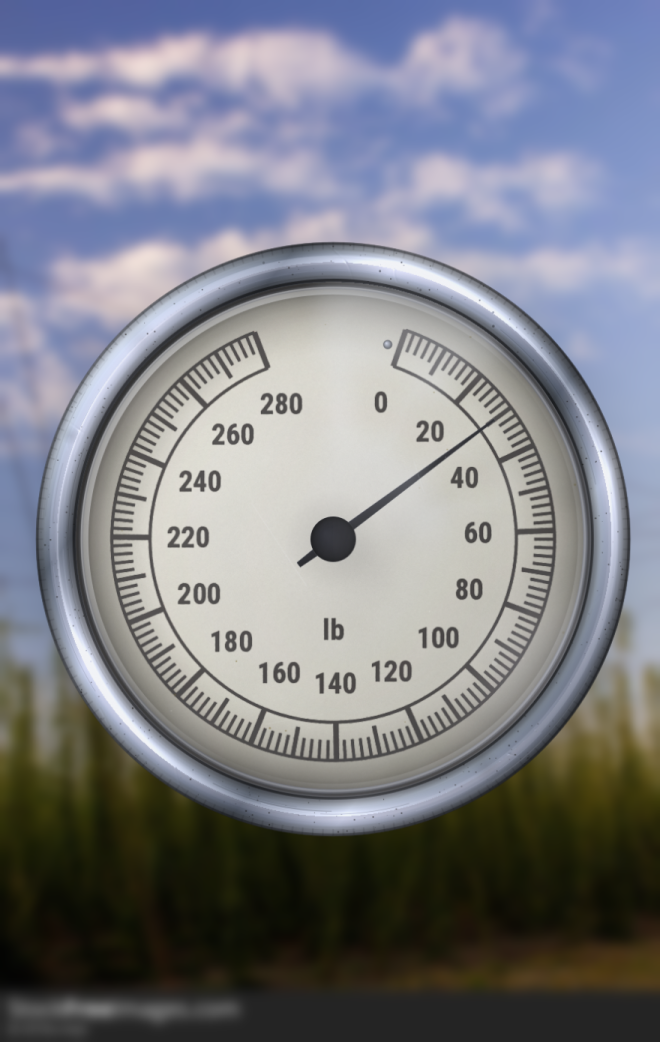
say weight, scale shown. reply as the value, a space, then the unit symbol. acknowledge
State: 30 lb
